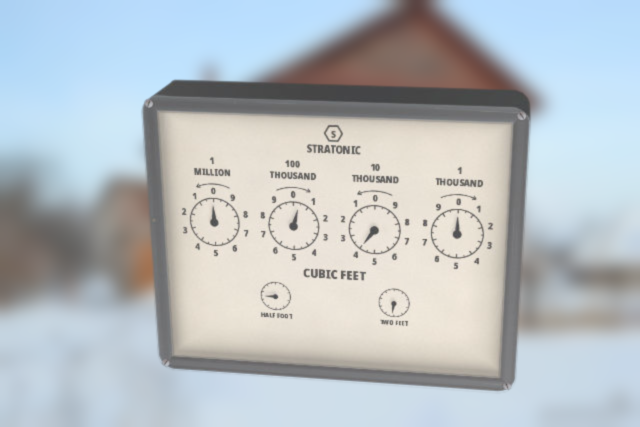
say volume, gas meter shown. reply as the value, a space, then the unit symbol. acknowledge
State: 4000 ft³
